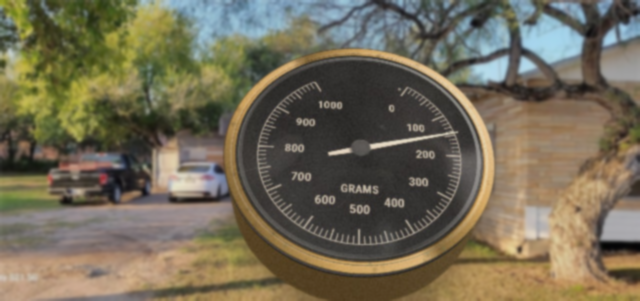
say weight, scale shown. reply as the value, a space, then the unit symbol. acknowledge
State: 150 g
